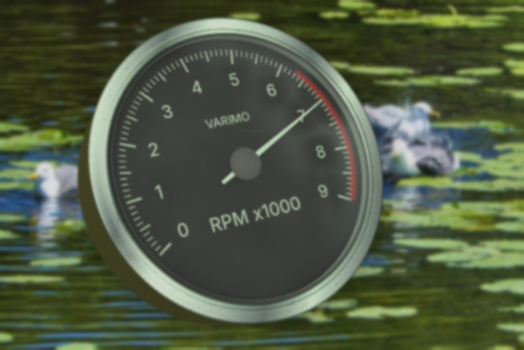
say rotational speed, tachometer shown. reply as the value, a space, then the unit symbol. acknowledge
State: 7000 rpm
